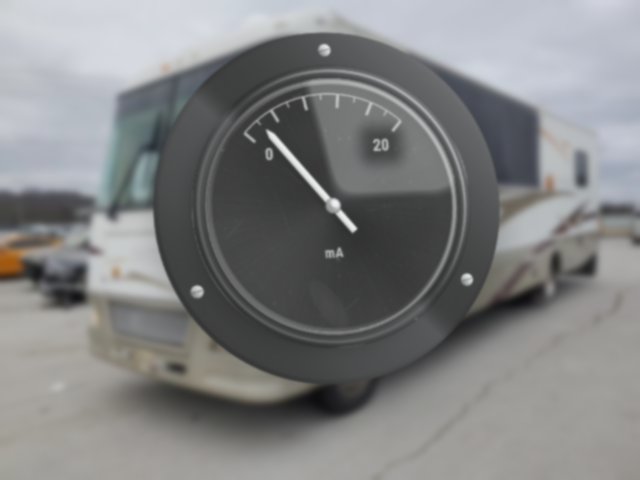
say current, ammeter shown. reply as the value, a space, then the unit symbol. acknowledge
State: 2 mA
